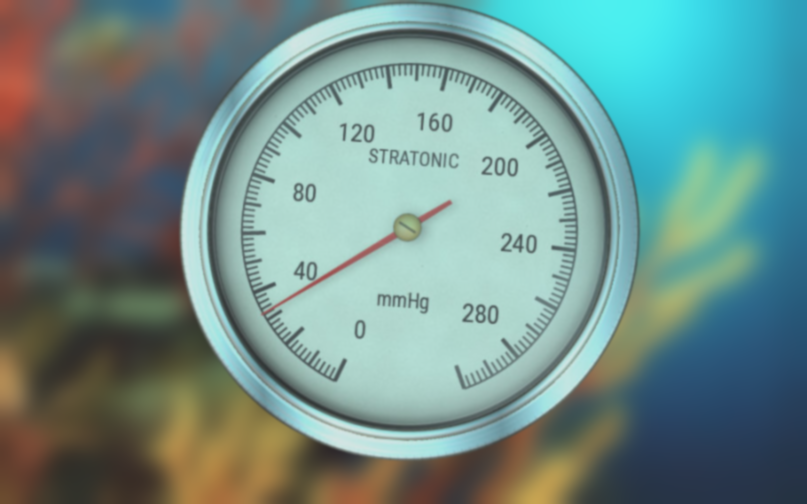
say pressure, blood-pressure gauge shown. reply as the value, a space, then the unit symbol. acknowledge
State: 32 mmHg
